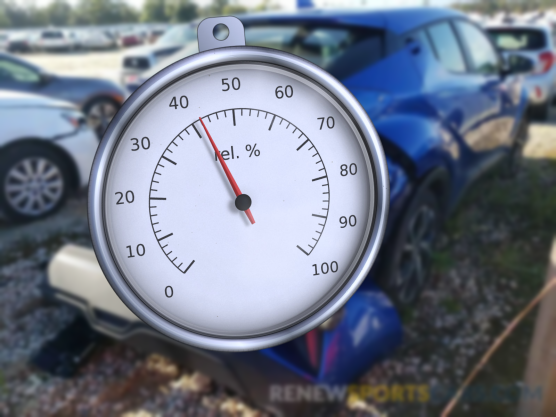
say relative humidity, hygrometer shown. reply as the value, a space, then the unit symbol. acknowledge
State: 42 %
